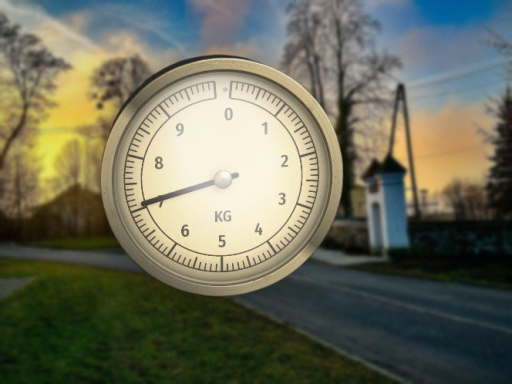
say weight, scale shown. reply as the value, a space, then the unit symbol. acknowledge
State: 7.1 kg
